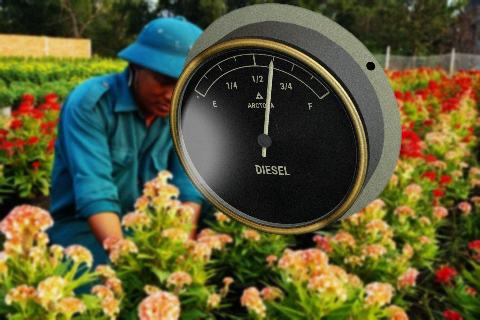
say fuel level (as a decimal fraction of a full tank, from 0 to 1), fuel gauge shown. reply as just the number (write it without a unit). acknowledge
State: 0.625
